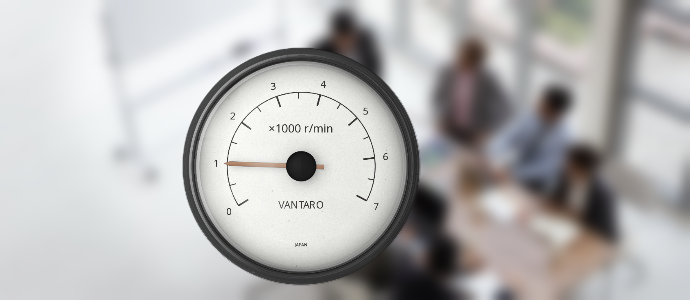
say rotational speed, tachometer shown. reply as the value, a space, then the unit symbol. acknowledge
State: 1000 rpm
